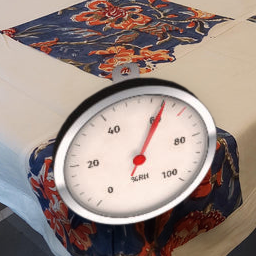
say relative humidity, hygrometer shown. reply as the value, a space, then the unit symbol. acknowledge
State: 60 %
